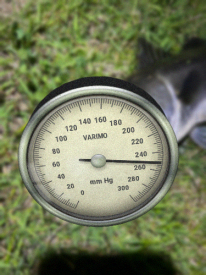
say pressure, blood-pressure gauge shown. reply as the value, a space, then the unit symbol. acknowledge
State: 250 mmHg
